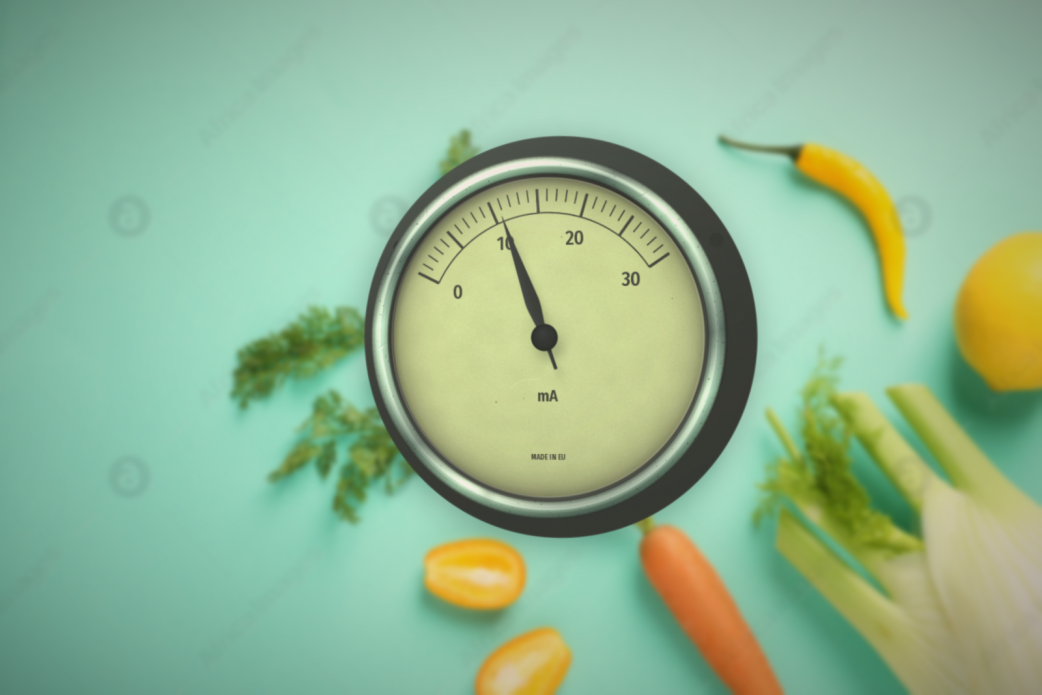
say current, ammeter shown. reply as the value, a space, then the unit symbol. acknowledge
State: 11 mA
